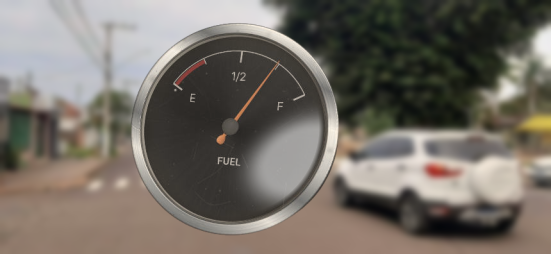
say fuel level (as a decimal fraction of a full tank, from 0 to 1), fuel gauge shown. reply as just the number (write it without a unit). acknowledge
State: 0.75
